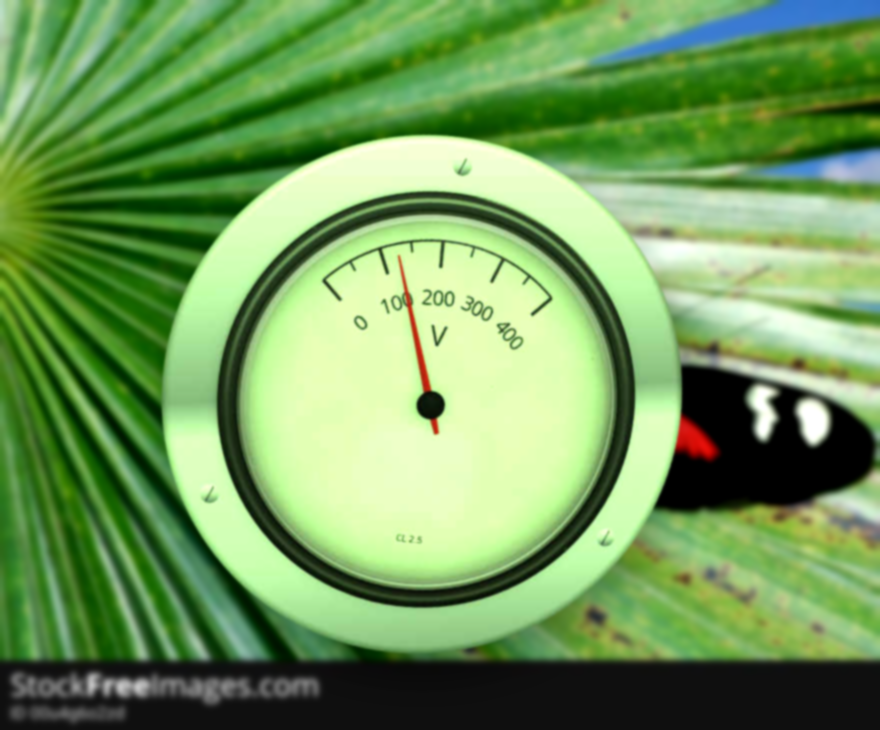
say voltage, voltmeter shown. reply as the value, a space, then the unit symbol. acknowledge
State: 125 V
